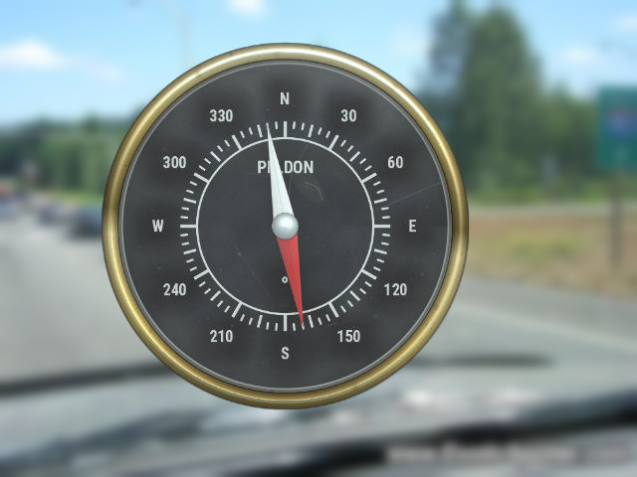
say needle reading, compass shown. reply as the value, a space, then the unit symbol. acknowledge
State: 170 °
